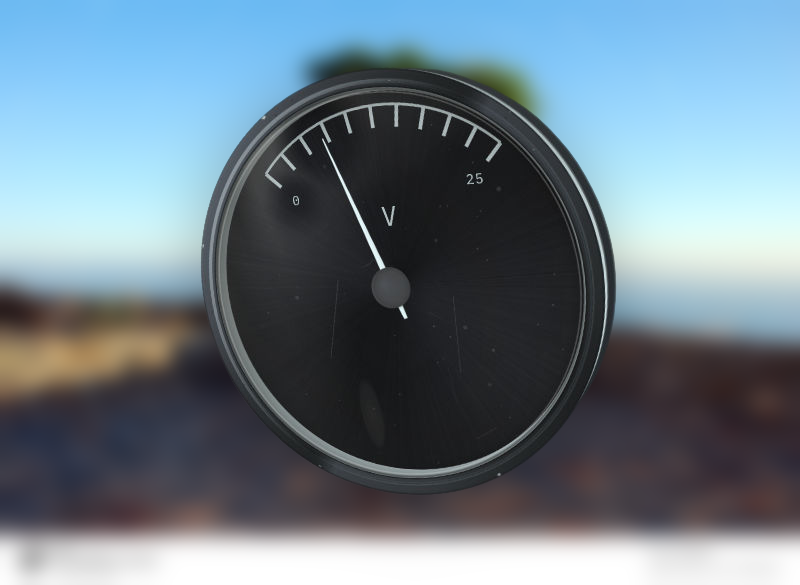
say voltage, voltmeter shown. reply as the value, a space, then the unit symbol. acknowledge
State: 7.5 V
